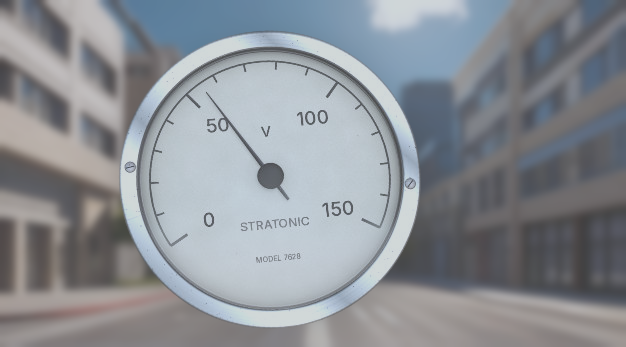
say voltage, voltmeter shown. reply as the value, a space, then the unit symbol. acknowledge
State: 55 V
